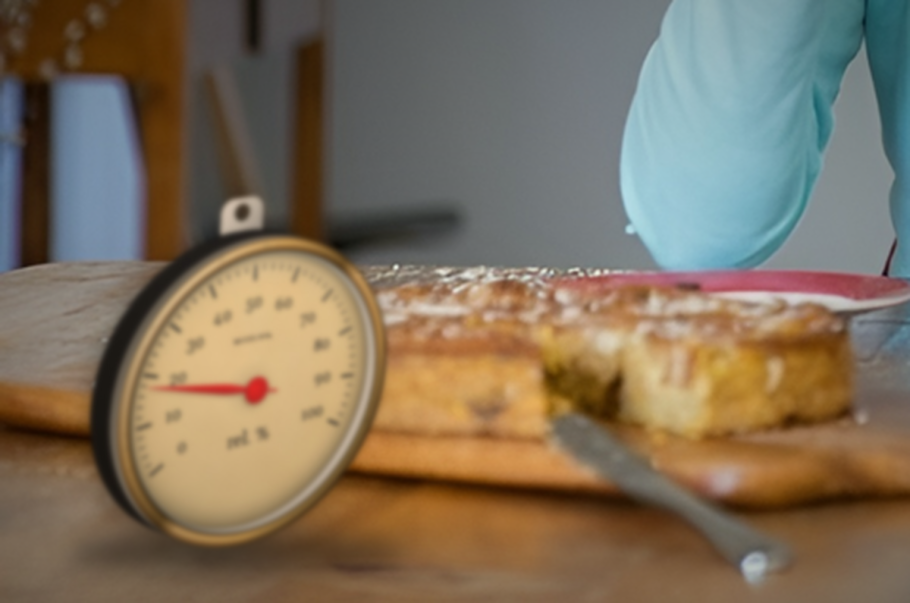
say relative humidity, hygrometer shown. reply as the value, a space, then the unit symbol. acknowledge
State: 18 %
